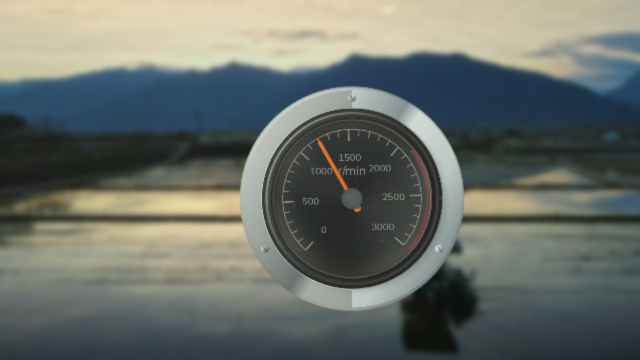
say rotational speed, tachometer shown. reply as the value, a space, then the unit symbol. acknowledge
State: 1200 rpm
